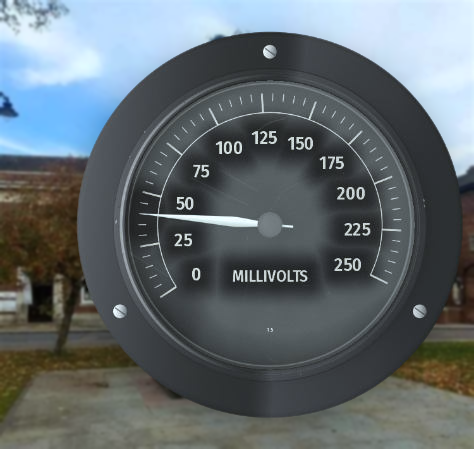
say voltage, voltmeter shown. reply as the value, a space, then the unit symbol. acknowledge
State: 40 mV
